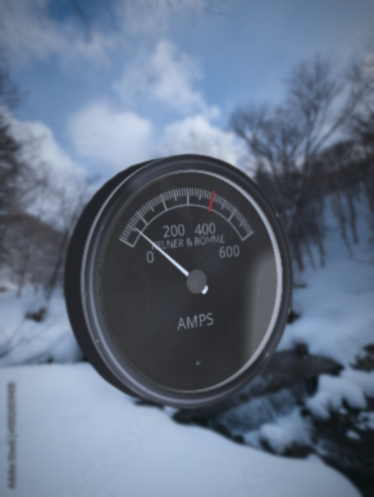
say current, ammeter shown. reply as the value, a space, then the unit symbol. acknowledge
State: 50 A
